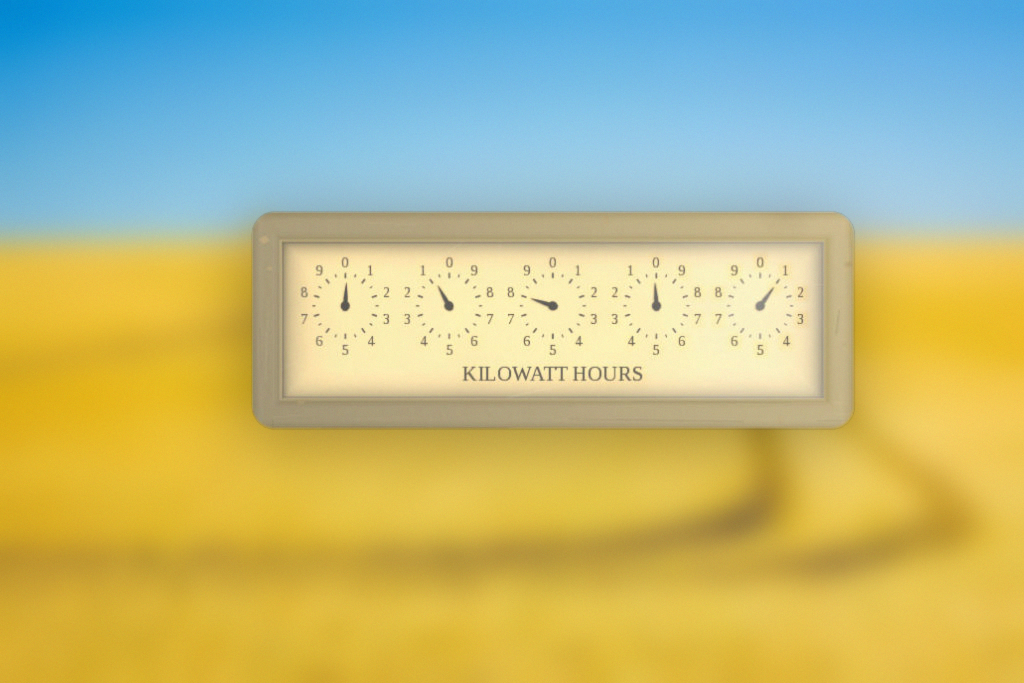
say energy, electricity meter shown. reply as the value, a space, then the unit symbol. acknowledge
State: 801 kWh
